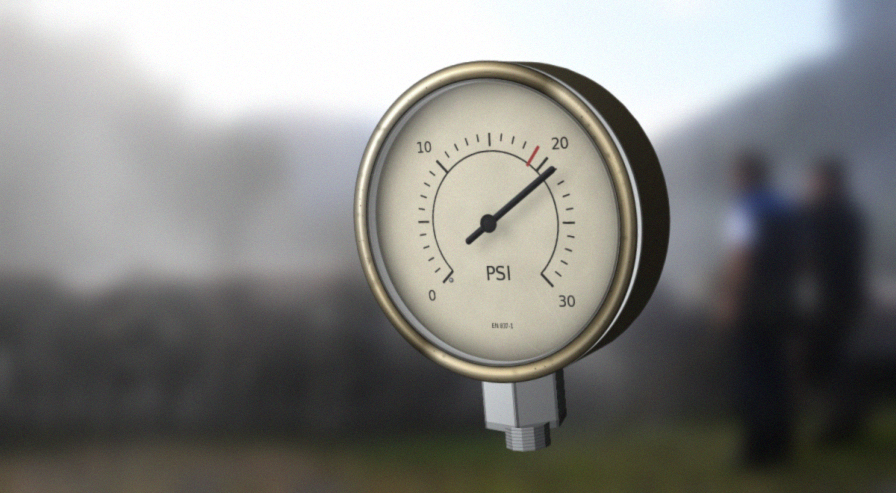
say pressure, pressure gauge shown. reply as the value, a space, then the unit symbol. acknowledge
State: 21 psi
